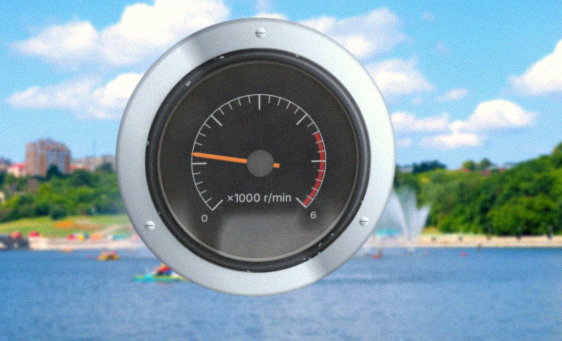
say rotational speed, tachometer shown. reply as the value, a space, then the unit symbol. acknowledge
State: 1200 rpm
